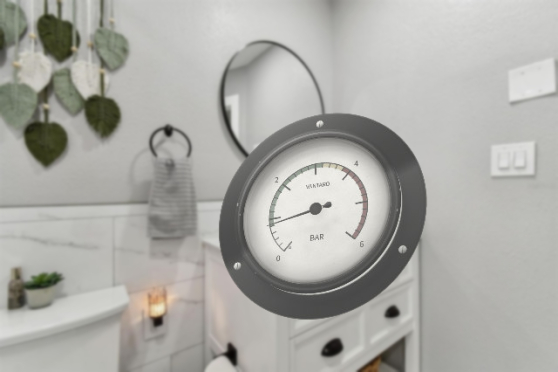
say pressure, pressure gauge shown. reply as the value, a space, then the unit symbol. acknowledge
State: 0.8 bar
